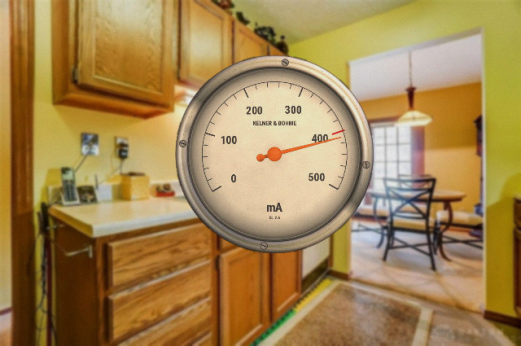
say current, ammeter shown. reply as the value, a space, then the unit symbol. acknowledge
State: 410 mA
